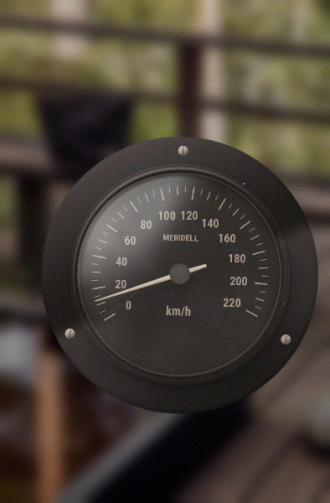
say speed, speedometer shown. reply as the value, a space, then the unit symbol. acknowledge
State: 12.5 km/h
